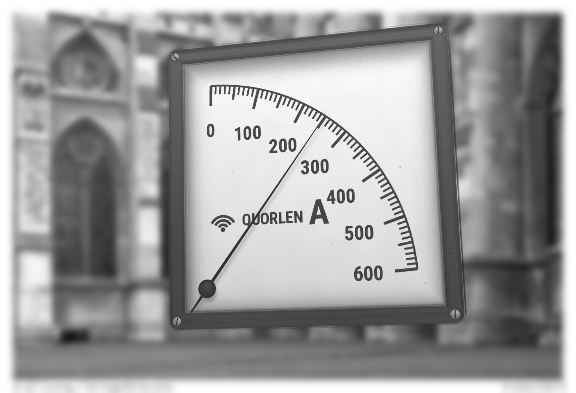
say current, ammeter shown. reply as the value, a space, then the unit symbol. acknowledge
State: 250 A
